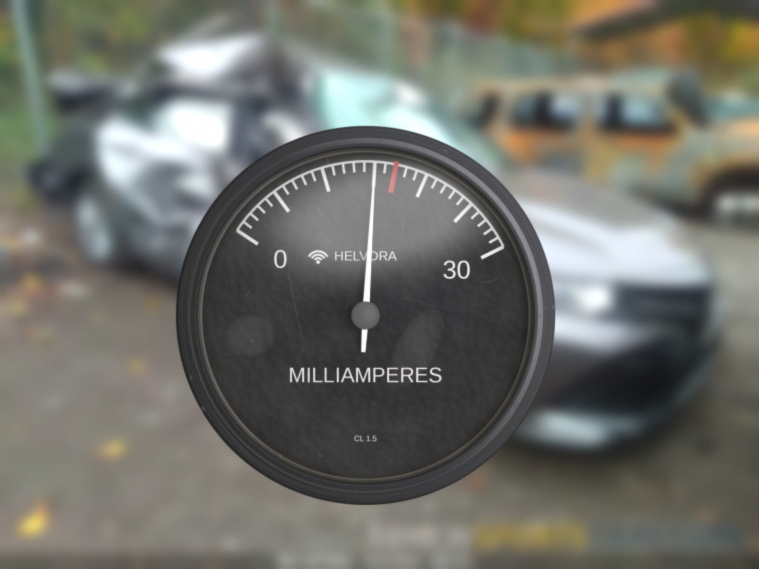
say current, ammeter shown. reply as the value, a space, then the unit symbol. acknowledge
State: 15 mA
